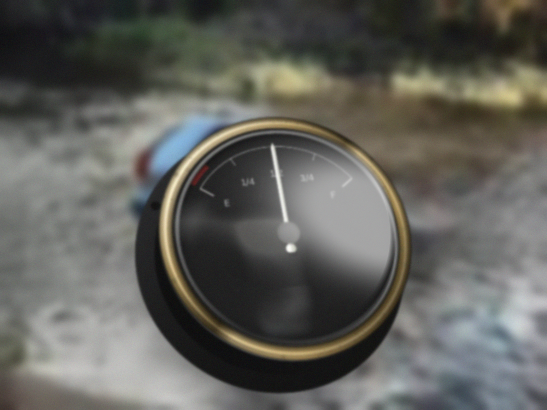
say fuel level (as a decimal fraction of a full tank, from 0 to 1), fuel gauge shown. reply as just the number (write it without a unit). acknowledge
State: 0.5
